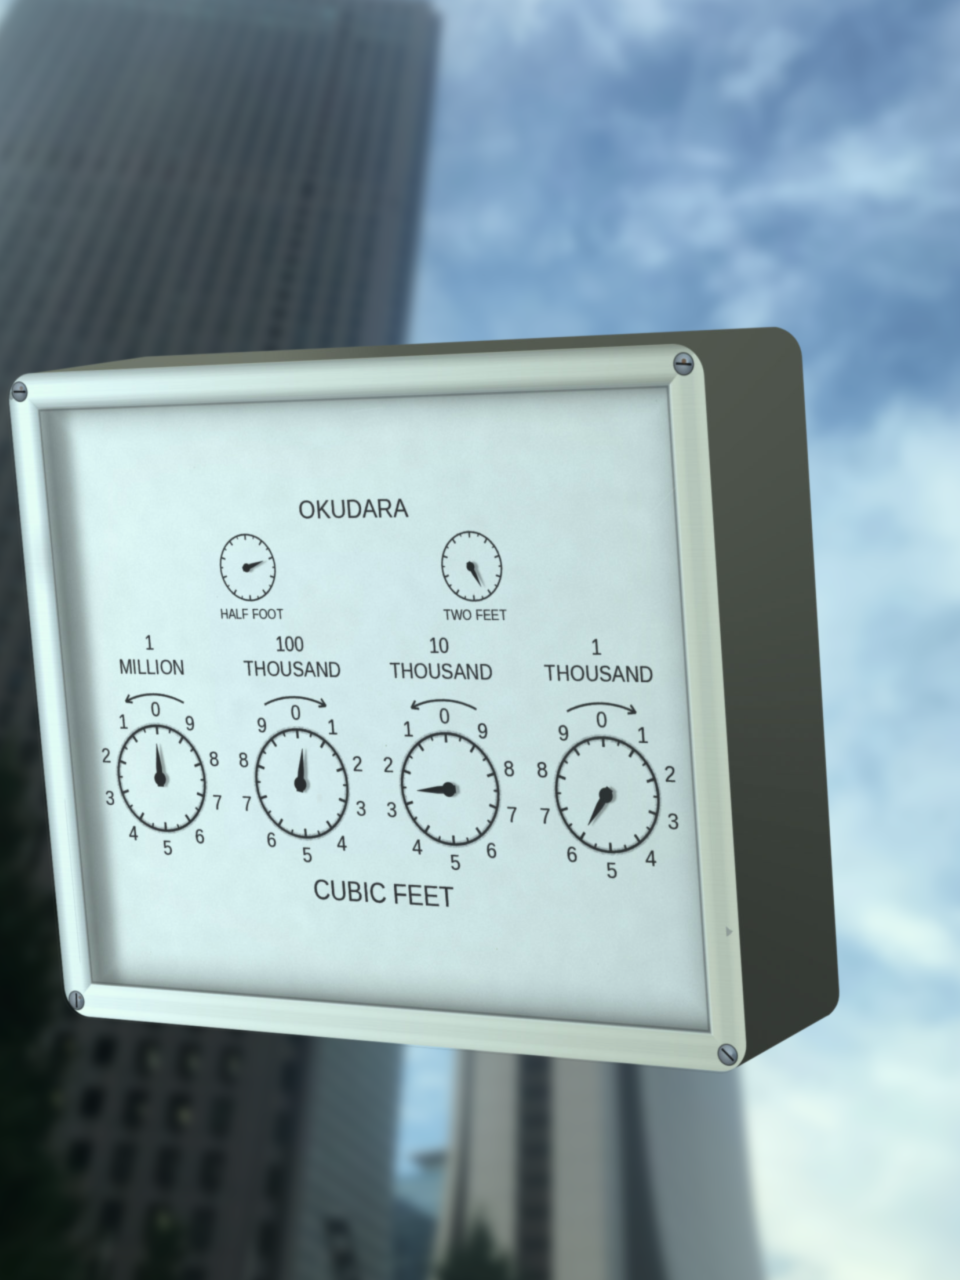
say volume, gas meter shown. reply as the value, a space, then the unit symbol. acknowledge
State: 2600 ft³
